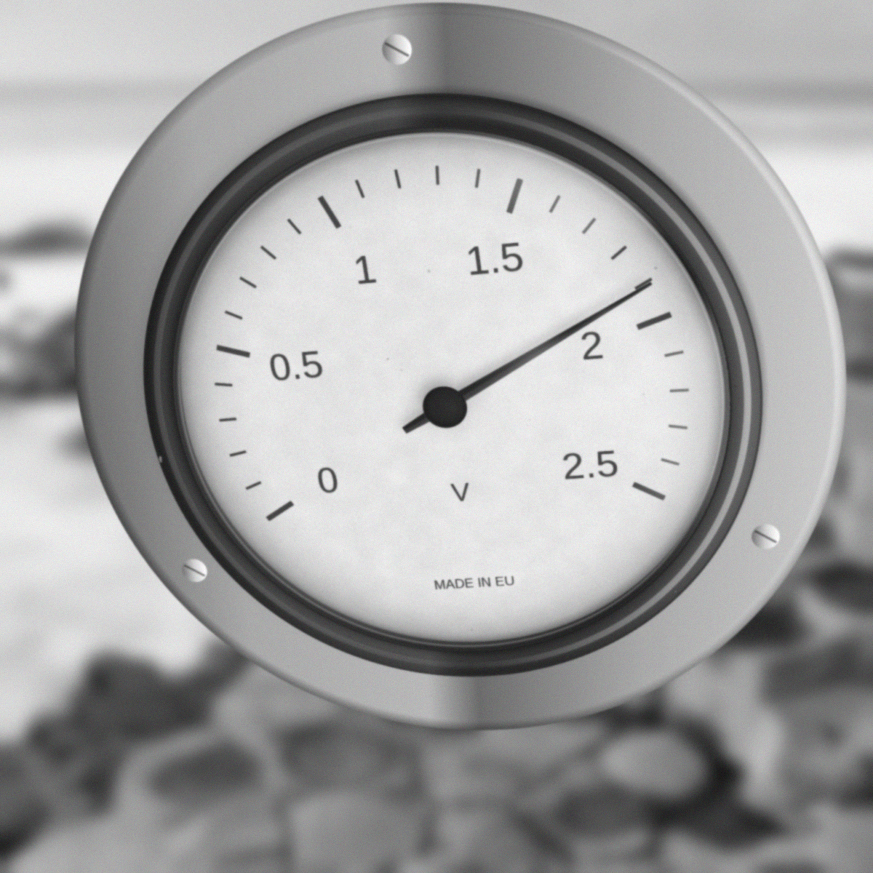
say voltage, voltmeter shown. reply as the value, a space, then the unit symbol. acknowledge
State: 1.9 V
